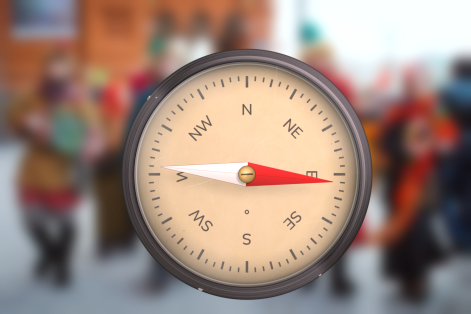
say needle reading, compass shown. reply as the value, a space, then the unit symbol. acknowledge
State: 95 °
